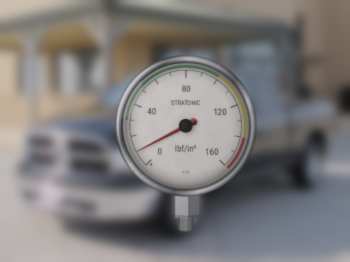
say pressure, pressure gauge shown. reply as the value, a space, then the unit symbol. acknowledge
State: 10 psi
